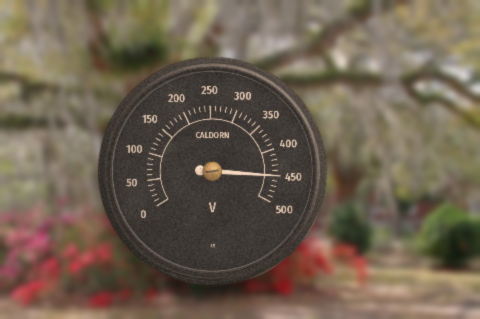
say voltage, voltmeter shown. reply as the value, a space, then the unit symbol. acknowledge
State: 450 V
